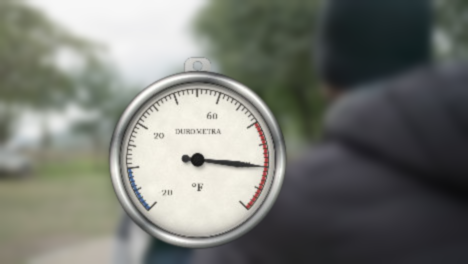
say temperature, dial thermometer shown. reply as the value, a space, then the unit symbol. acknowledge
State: 100 °F
